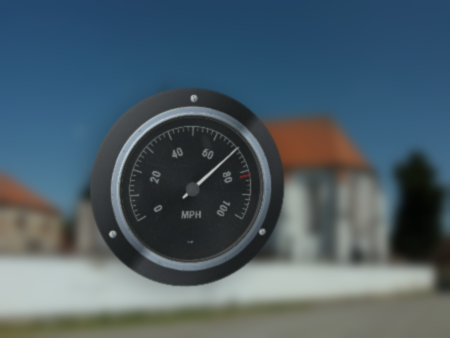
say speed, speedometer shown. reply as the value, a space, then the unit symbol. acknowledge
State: 70 mph
